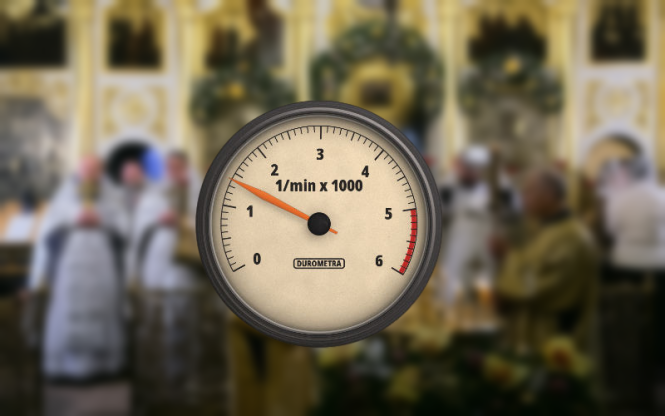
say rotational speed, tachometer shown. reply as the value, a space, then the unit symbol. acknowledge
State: 1400 rpm
